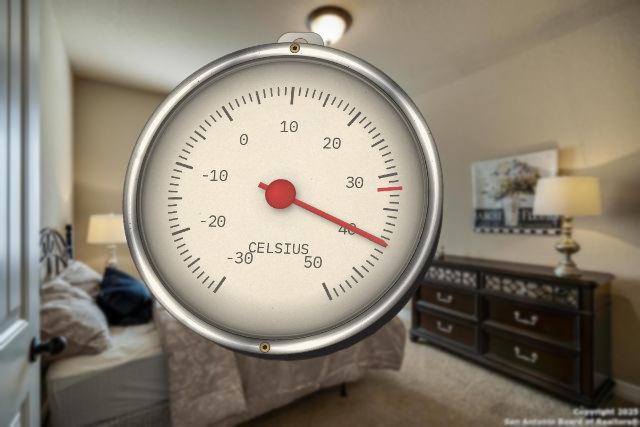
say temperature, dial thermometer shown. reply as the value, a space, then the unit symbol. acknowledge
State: 40 °C
